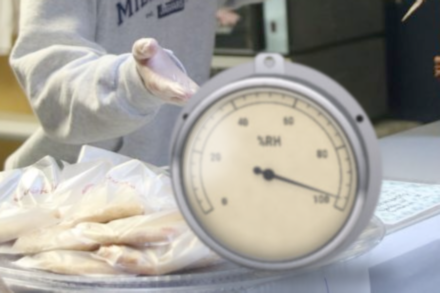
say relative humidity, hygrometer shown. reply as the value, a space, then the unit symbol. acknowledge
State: 96 %
